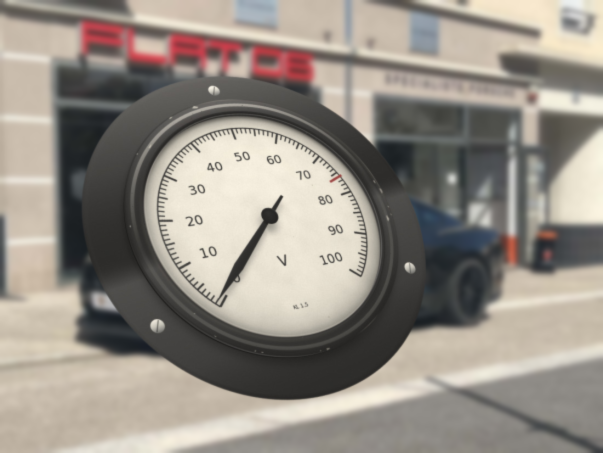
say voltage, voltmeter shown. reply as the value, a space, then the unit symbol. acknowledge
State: 1 V
